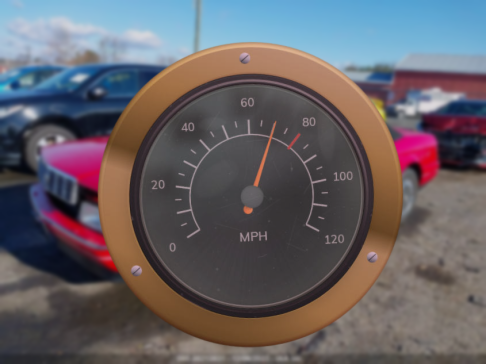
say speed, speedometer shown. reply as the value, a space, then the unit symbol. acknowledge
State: 70 mph
